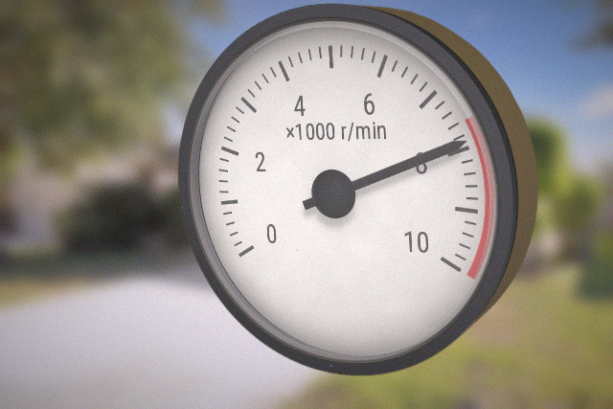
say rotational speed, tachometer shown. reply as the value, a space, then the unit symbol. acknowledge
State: 7900 rpm
